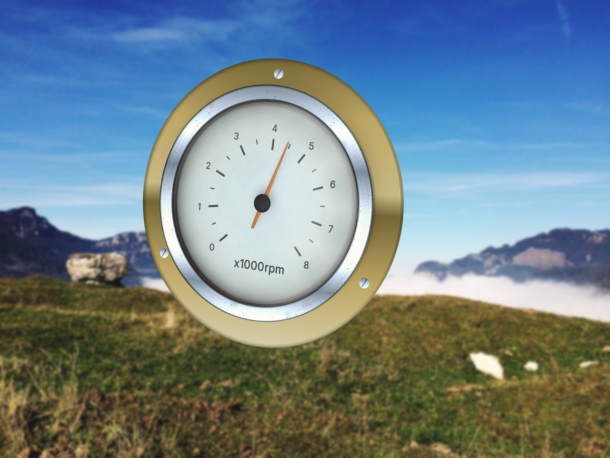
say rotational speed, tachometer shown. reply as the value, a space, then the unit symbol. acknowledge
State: 4500 rpm
